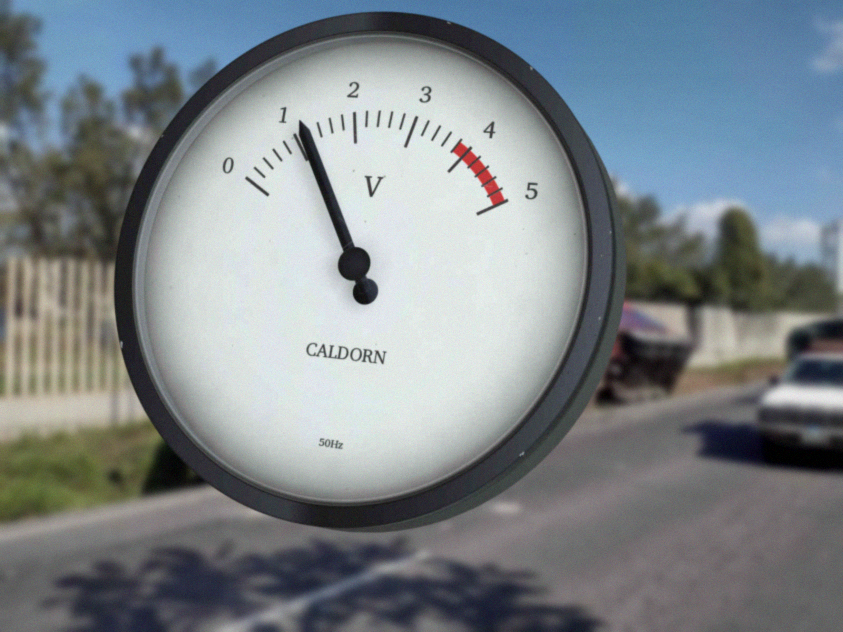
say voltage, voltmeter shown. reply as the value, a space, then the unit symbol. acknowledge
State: 1.2 V
